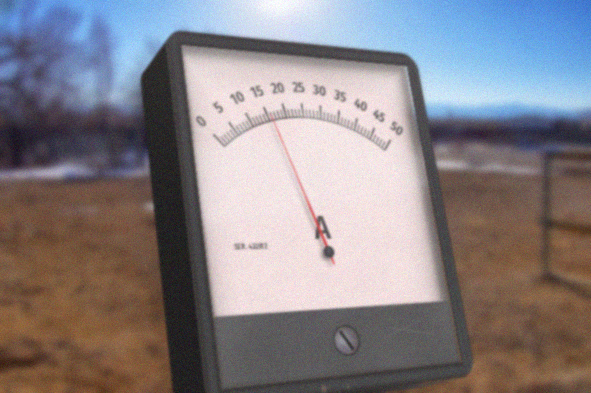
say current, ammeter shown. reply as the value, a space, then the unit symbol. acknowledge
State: 15 A
